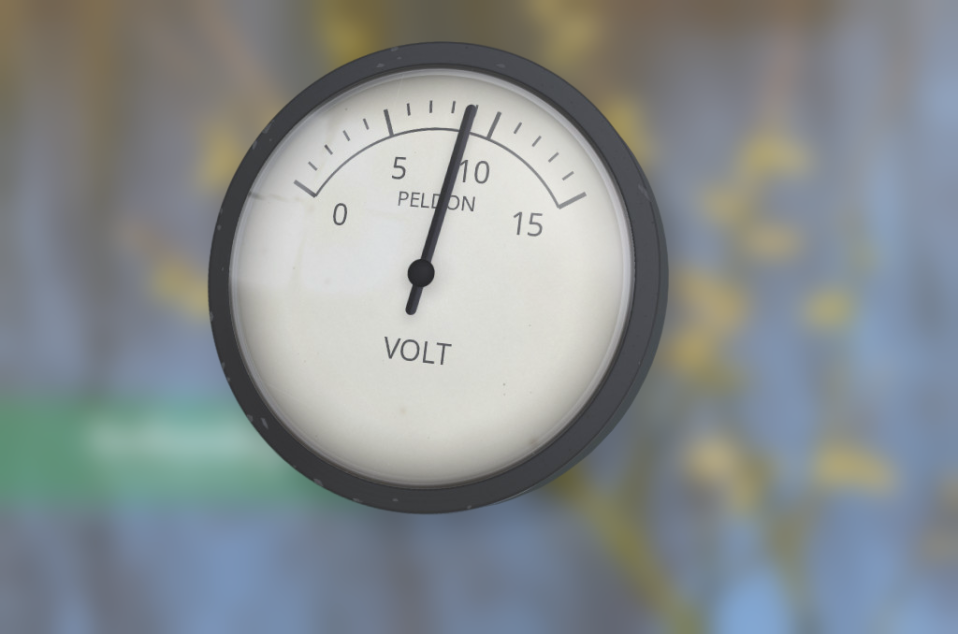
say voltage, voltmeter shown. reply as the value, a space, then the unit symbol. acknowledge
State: 9 V
